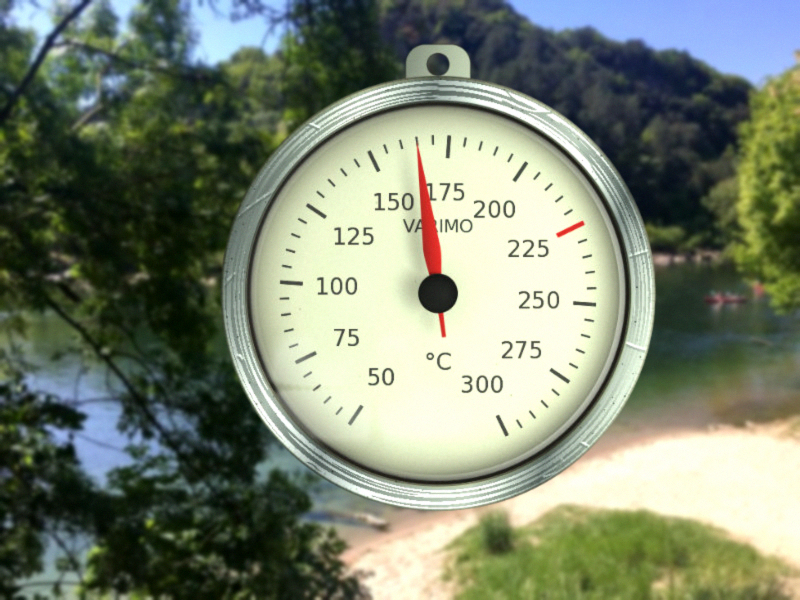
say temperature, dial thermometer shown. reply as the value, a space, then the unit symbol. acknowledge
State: 165 °C
